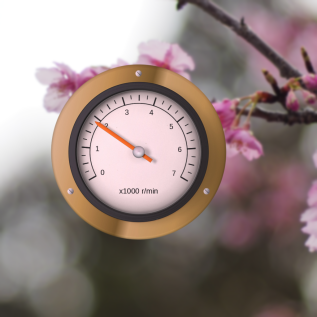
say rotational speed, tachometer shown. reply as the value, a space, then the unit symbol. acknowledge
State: 1875 rpm
